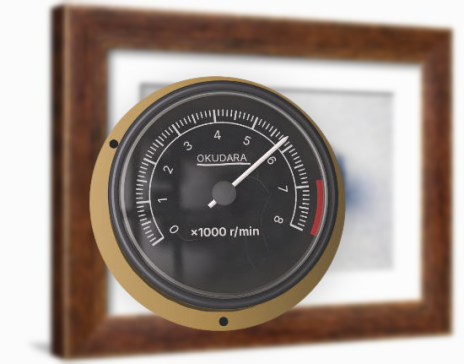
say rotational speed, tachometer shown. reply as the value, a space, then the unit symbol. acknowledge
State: 5800 rpm
